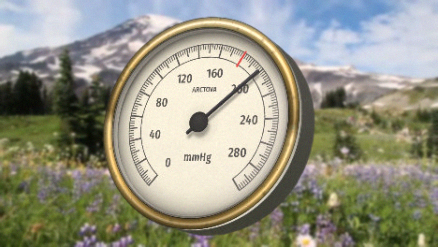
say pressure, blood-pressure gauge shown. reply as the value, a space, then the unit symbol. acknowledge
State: 200 mmHg
